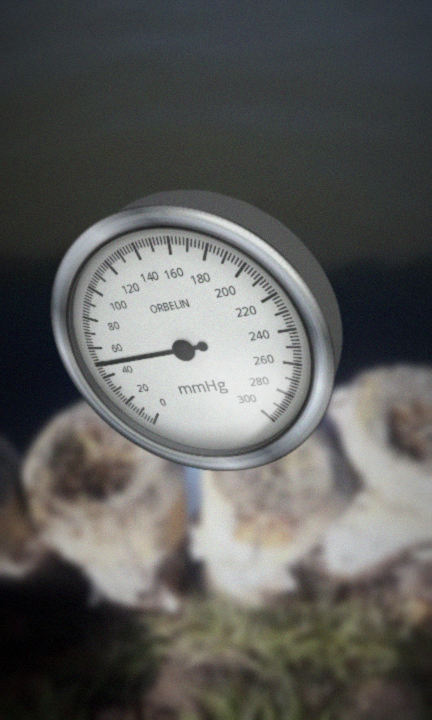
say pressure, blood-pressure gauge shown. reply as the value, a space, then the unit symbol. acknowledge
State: 50 mmHg
